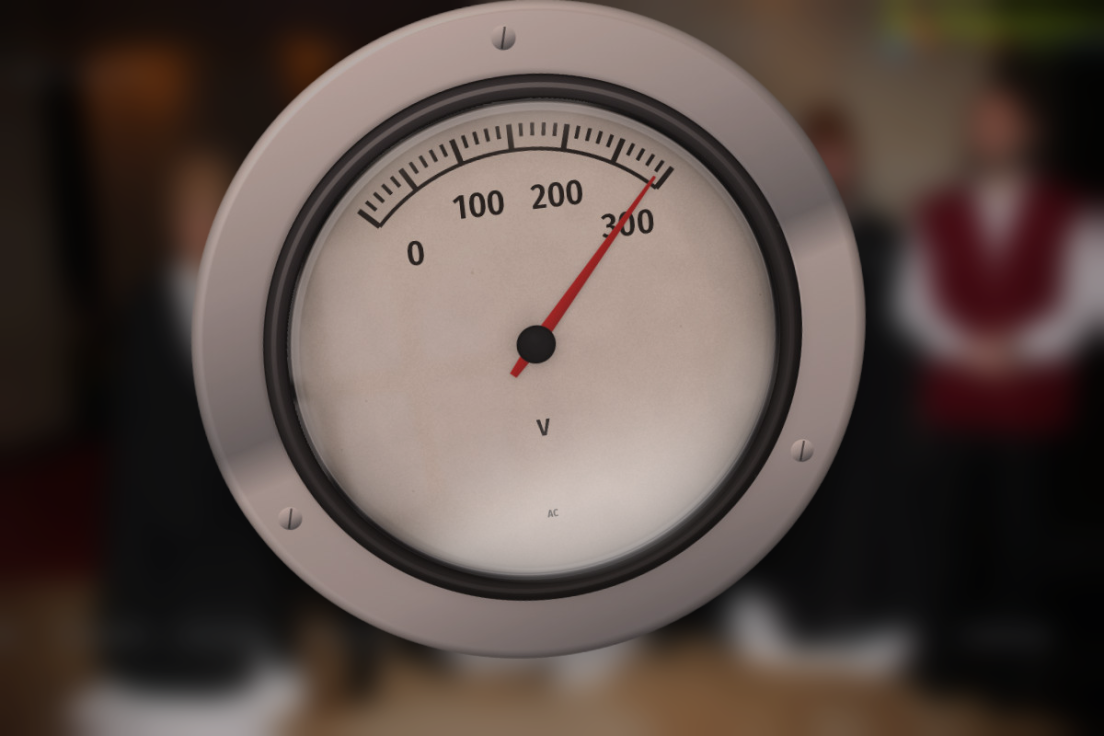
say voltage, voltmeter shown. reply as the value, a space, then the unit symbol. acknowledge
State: 290 V
